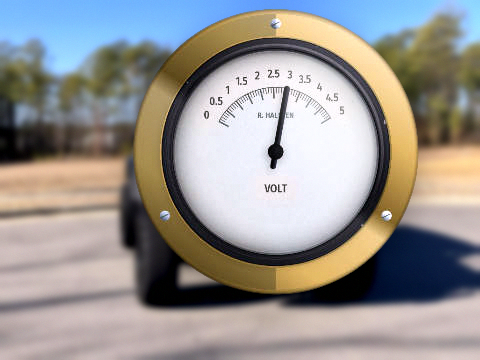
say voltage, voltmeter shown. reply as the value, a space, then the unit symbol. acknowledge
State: 3 V
